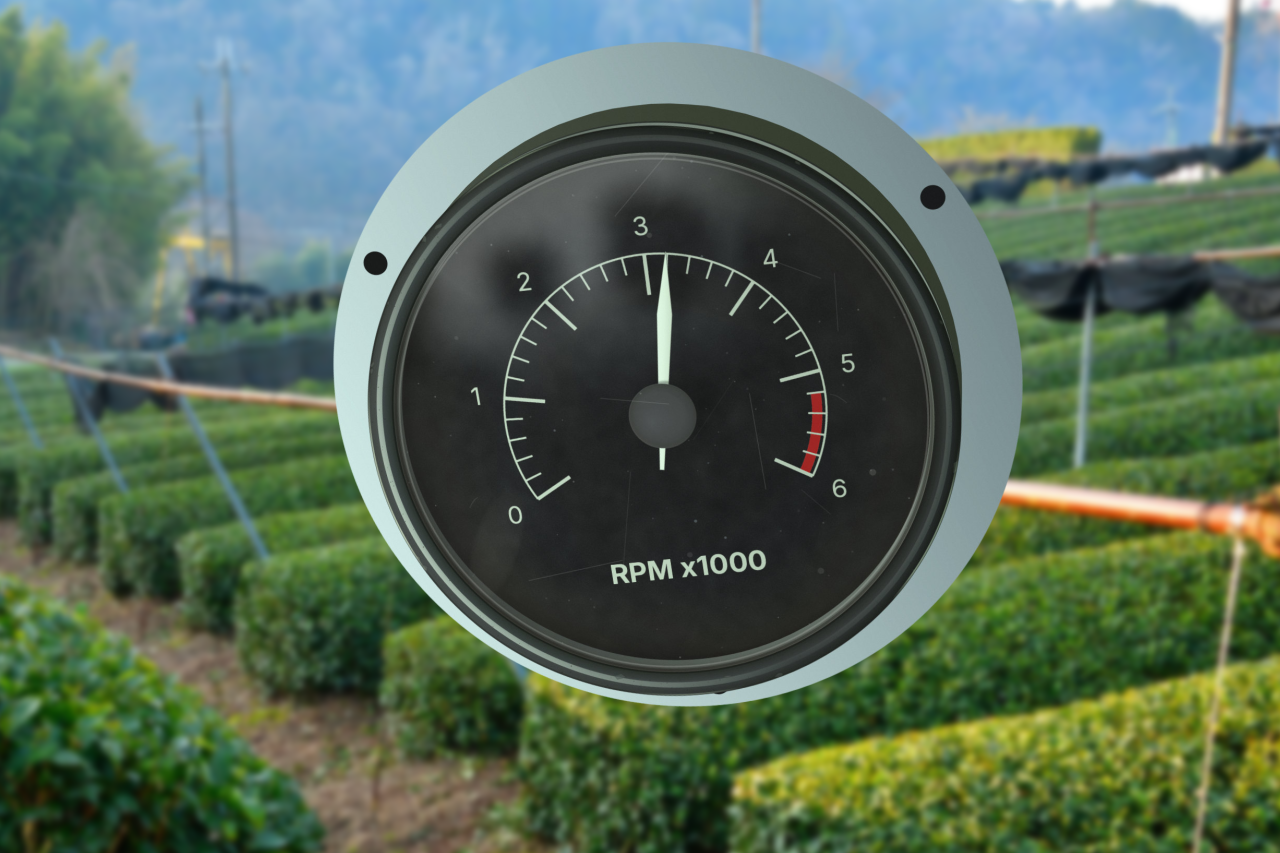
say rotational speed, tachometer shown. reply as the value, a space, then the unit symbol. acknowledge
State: 3200 rpm
